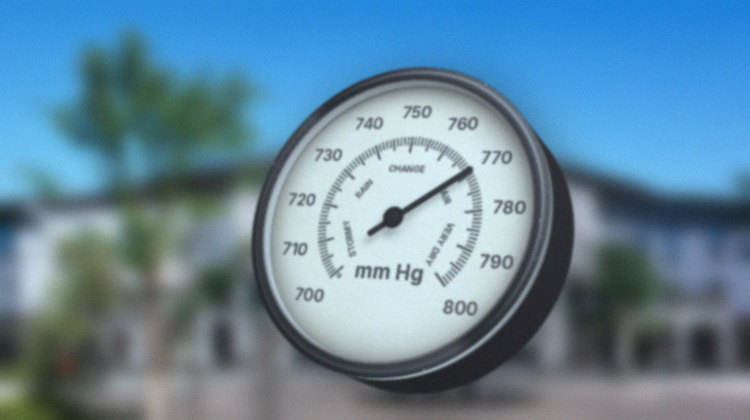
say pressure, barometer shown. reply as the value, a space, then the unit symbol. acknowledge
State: 770 mmHg
